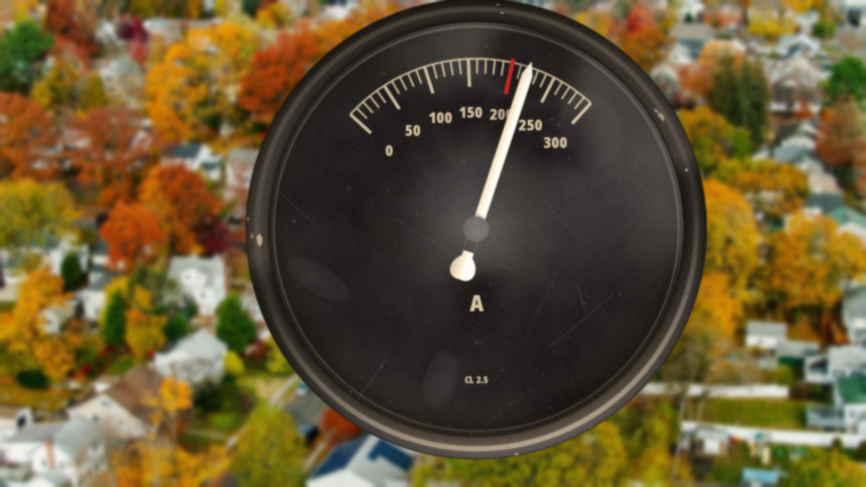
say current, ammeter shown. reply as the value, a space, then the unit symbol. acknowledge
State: 220 A
